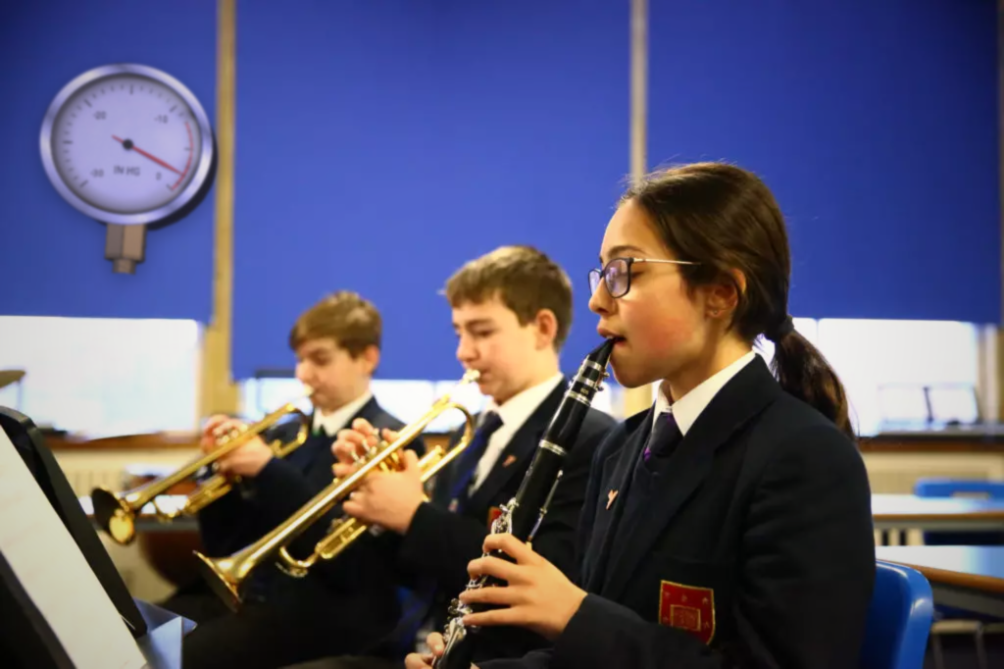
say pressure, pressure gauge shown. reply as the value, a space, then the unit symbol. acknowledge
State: -2 inHg
